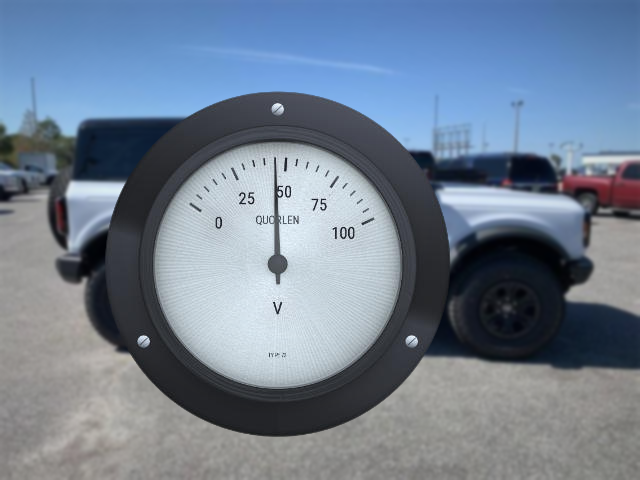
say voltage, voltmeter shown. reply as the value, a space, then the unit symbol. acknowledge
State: 45 V
